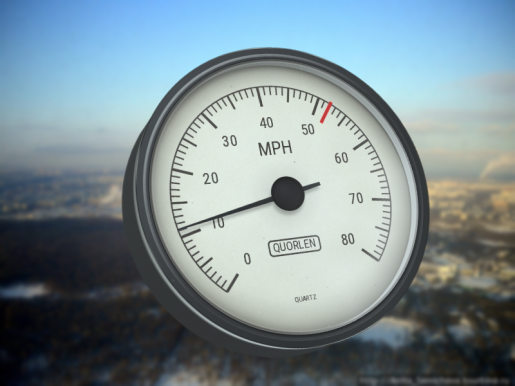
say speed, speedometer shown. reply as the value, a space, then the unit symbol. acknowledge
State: 11 mph
